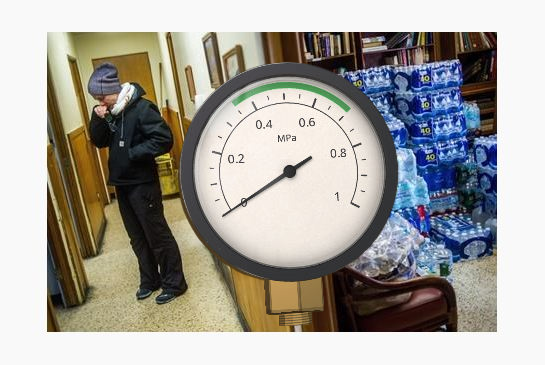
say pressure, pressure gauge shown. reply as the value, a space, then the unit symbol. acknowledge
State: 0 MPa
